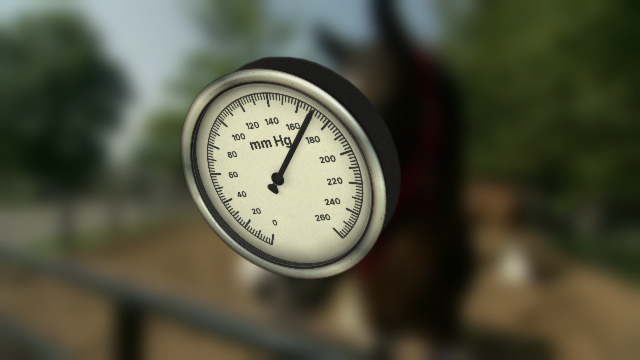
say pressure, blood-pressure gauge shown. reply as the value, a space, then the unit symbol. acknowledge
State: 170 mmHg
